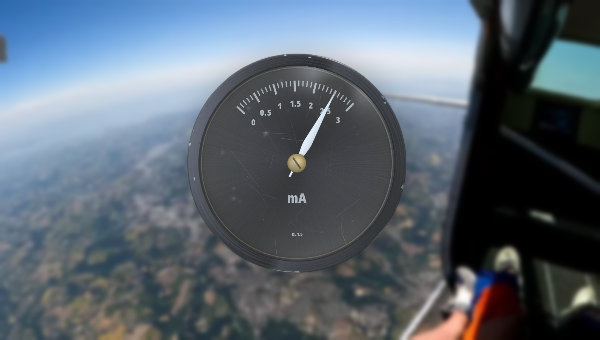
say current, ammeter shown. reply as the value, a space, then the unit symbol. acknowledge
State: 2.5 mA
